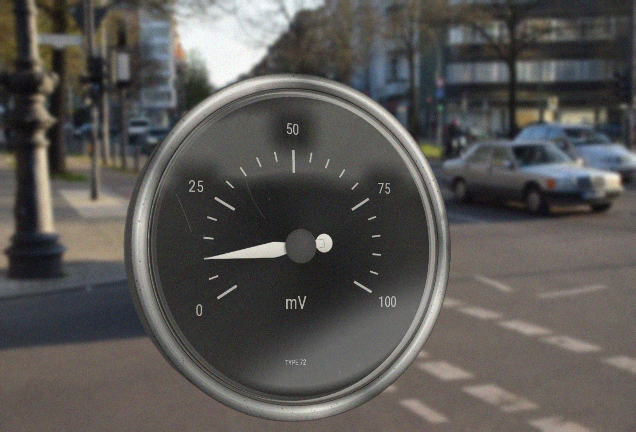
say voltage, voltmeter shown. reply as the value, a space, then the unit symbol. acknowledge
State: 10 mV
